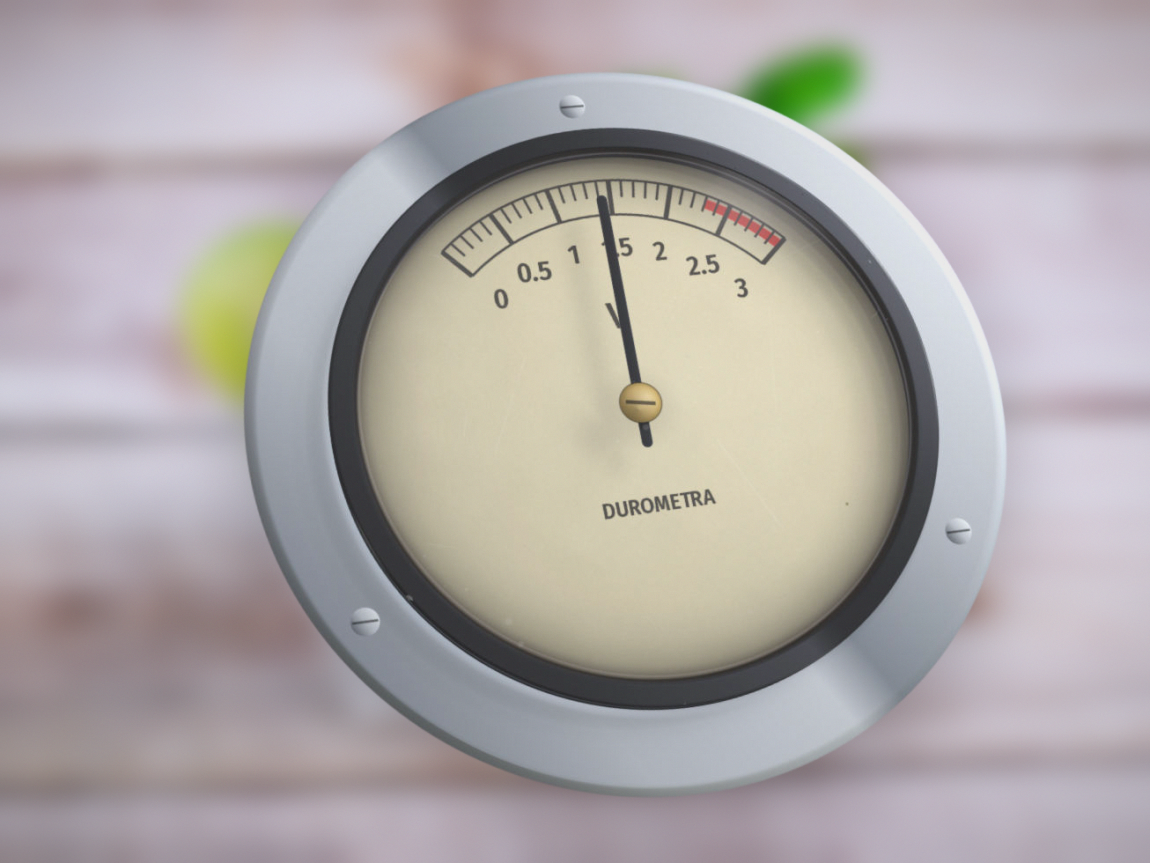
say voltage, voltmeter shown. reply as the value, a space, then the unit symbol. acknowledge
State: 1.4 V
